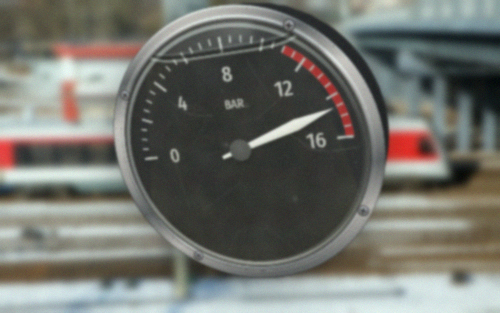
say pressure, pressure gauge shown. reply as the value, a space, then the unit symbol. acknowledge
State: 14.5 bar
